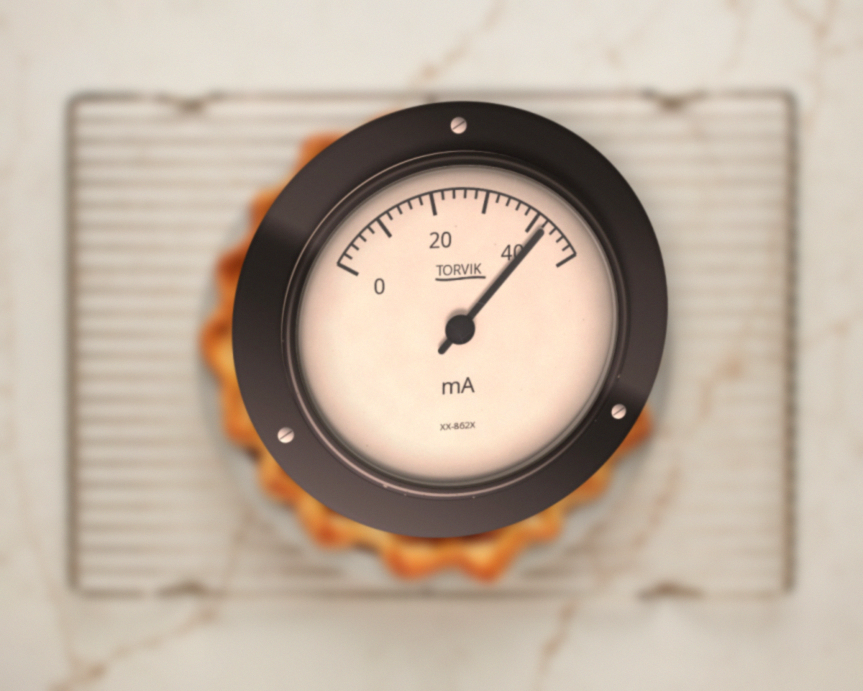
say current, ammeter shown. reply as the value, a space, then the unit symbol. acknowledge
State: 42 mA
